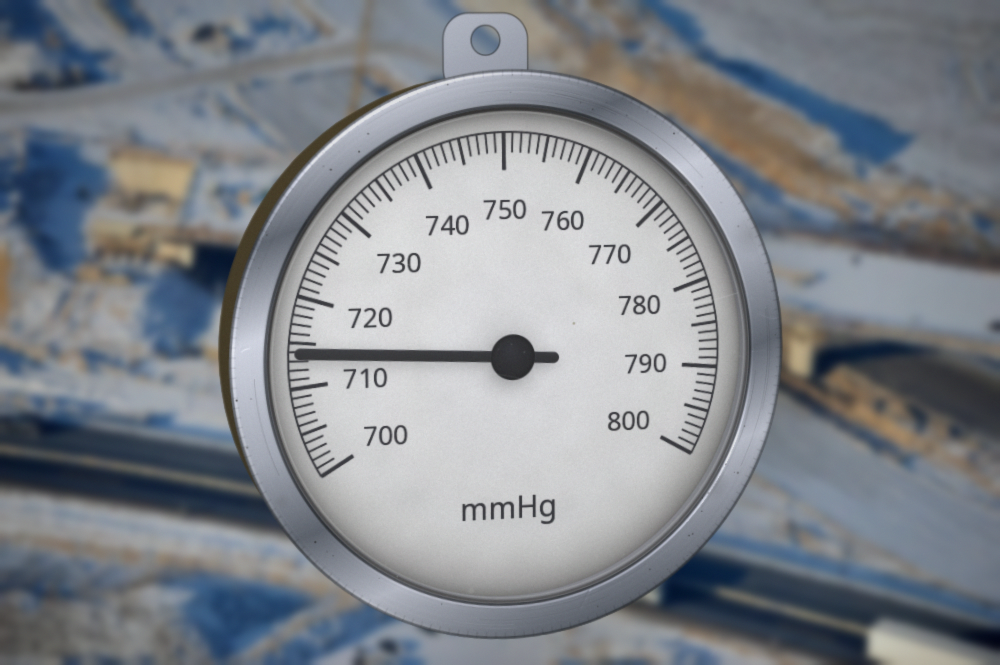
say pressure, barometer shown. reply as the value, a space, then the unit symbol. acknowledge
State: 714 mmHg
